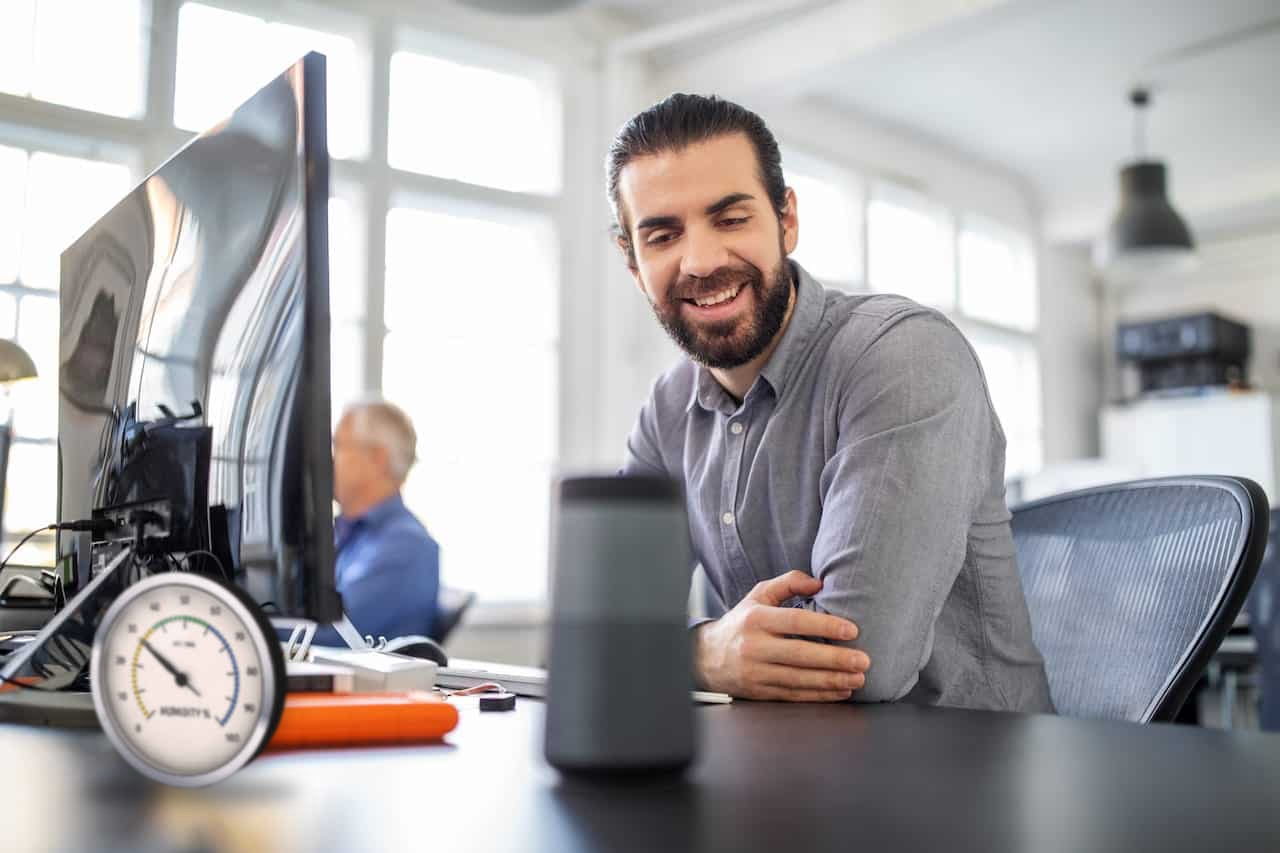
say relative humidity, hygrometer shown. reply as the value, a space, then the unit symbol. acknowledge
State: 30 %
